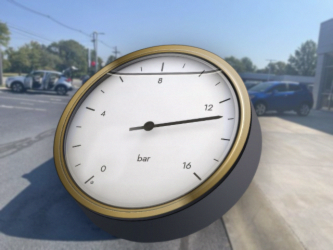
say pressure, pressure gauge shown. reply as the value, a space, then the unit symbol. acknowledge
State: 13 bar
